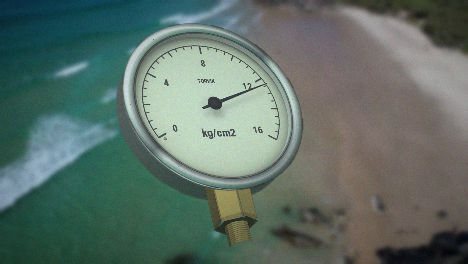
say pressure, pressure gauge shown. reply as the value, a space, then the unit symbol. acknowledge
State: 12.5 kg/cm²
